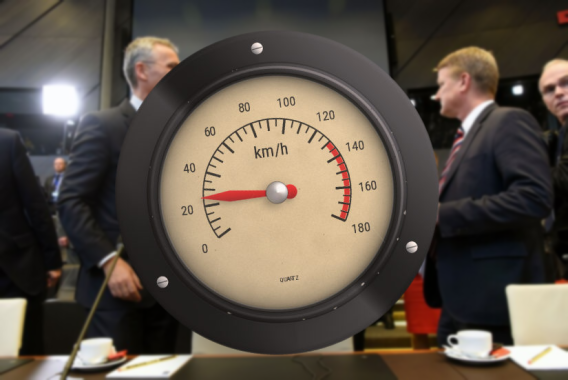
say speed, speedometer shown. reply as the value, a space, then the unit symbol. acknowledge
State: 25 km/h
